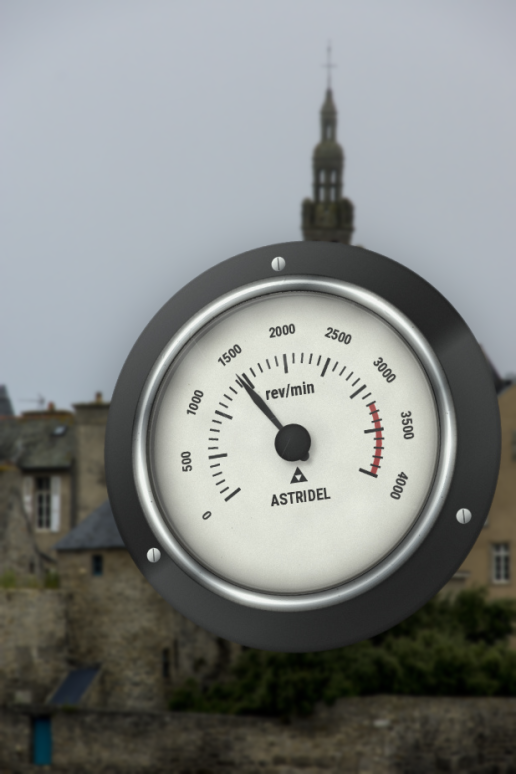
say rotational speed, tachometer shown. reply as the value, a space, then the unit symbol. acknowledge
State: 1450 rpm
